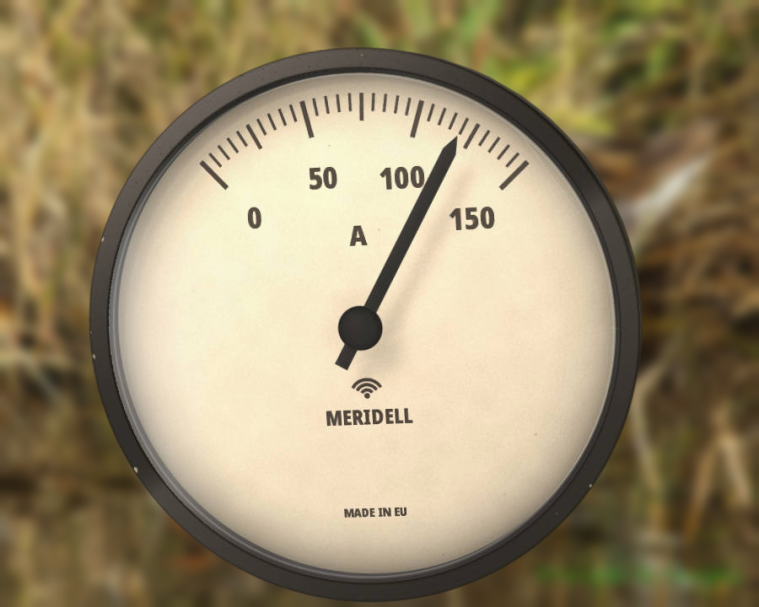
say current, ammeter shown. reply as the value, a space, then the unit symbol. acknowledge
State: 120 A
